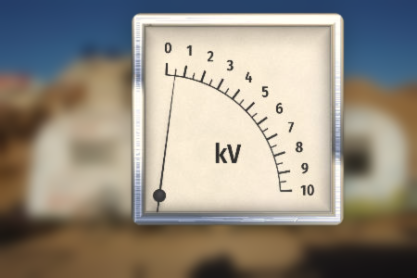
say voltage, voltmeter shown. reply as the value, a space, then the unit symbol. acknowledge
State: 0.5 kV
